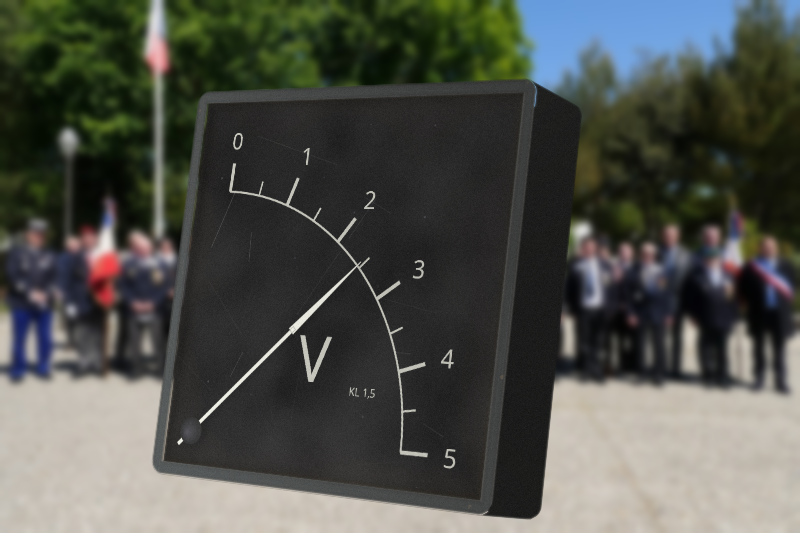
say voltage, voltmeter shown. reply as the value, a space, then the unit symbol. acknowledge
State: 2.5 V
